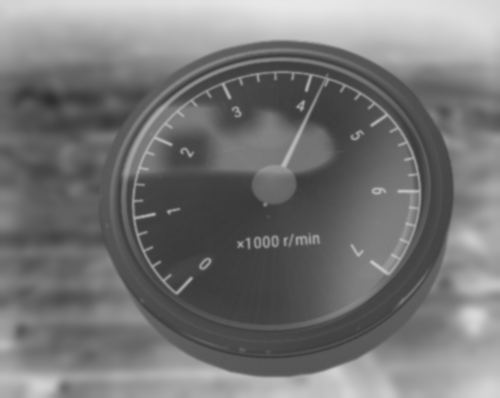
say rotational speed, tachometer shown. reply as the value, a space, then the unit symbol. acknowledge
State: 4200 rpm
